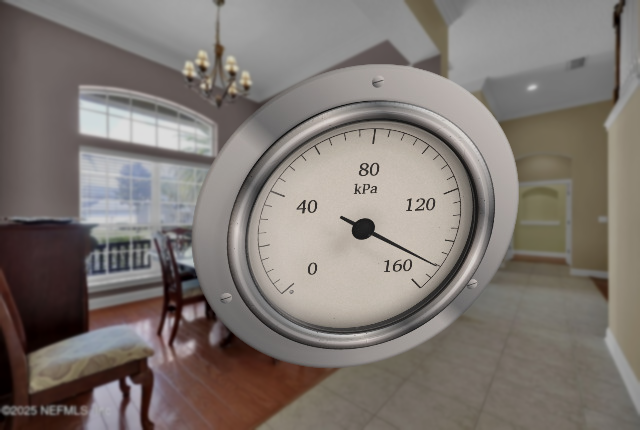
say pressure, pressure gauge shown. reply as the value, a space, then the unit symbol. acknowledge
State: 150 kPa
